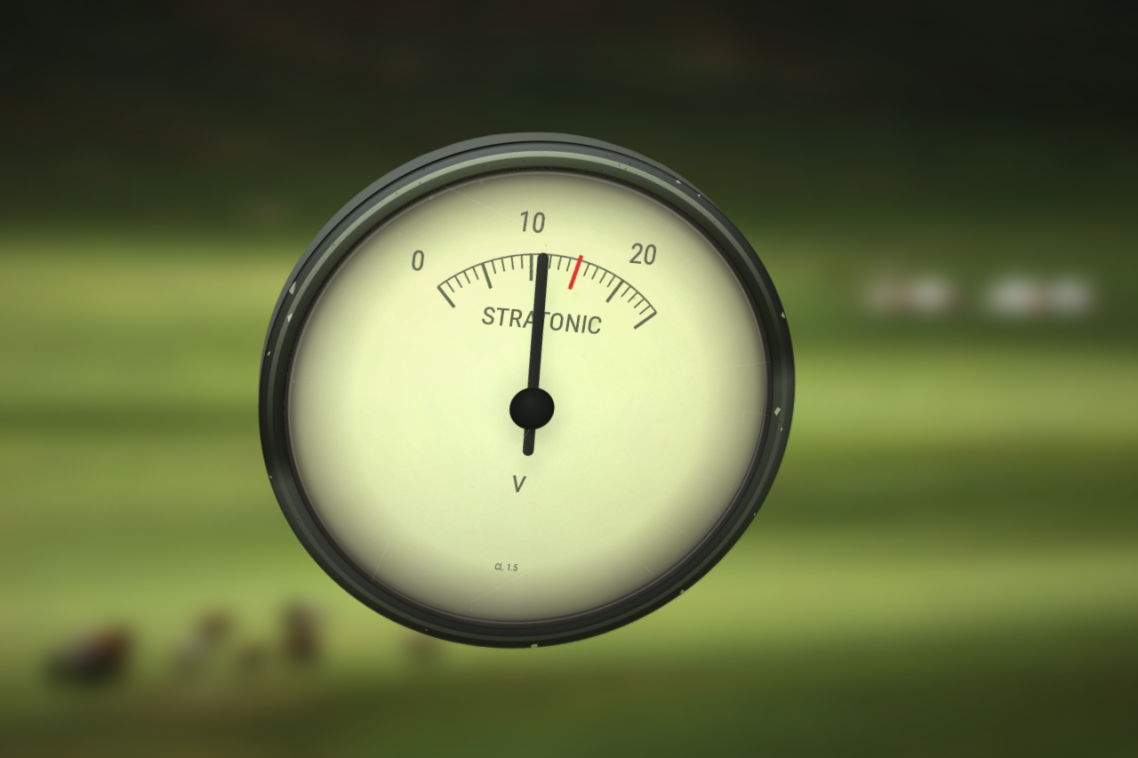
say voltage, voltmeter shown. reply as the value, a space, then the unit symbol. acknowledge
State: 11 V
